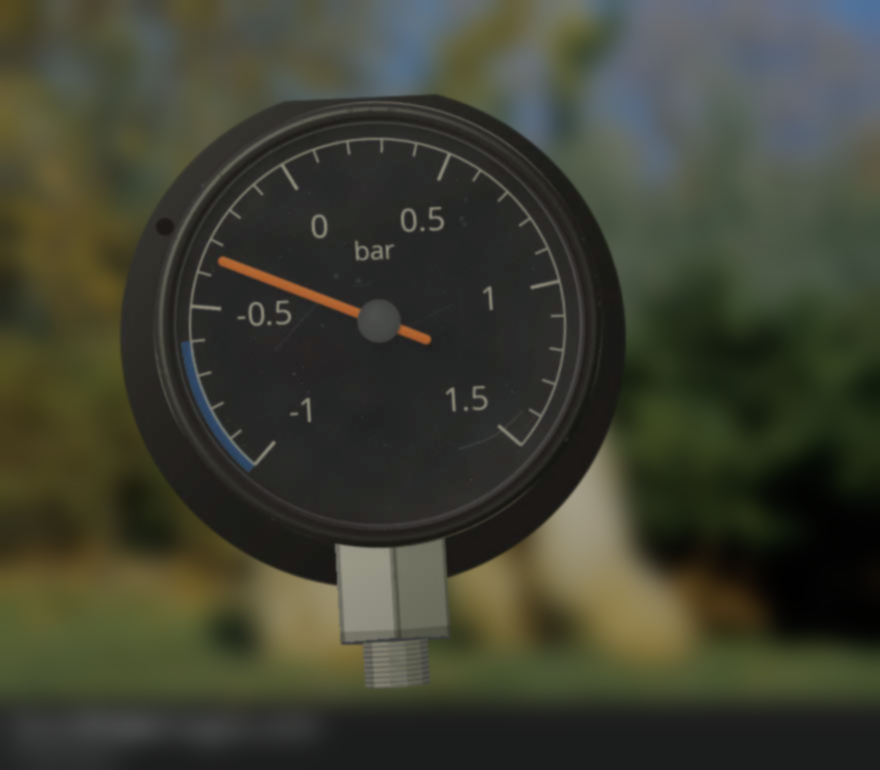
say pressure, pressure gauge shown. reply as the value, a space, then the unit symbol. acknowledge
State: -0.35 bar
